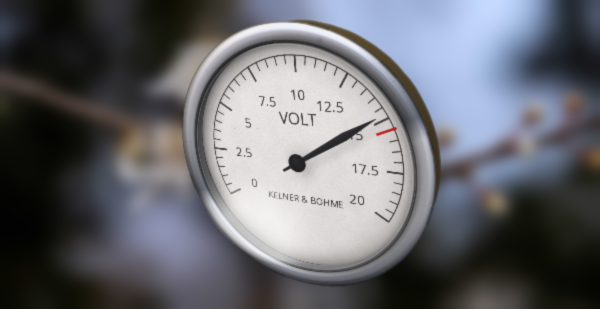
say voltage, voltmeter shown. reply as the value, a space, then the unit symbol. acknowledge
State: 14.75 V
